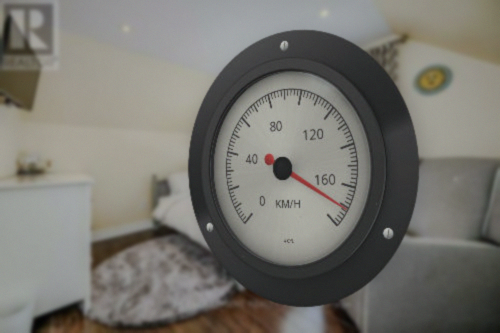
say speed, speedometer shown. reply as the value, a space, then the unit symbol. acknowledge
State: 170 km/h
